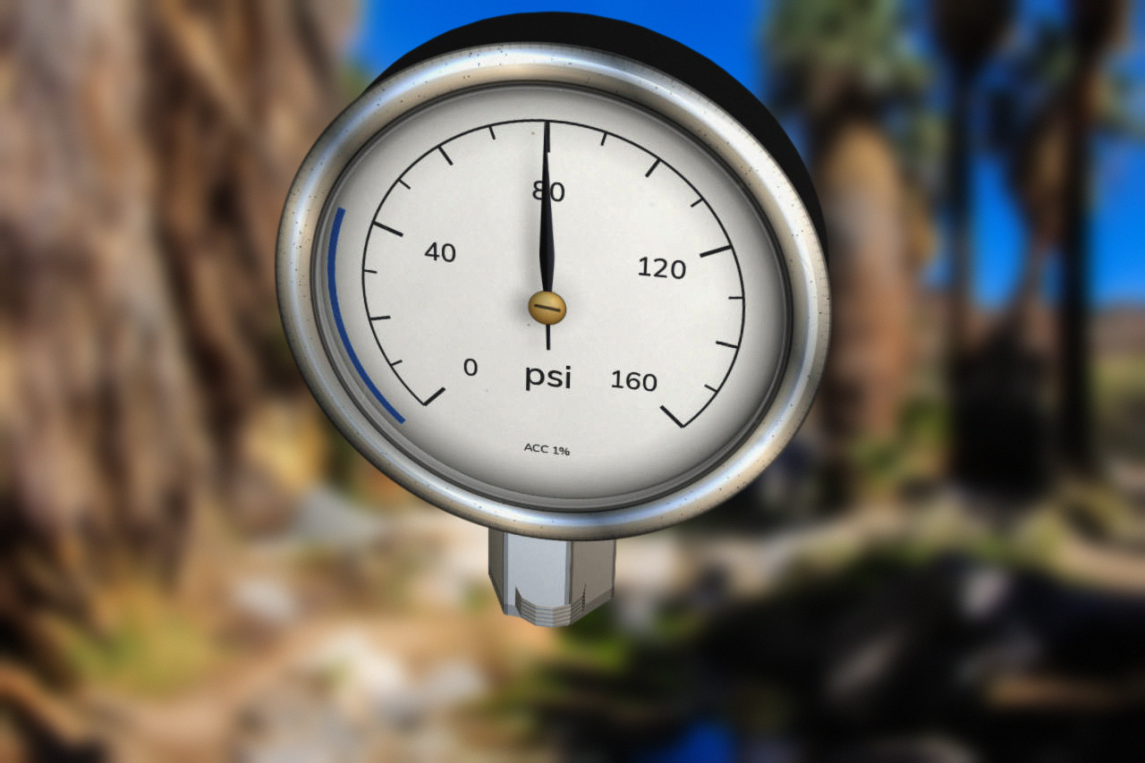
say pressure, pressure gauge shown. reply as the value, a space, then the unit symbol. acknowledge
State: 80 psi
